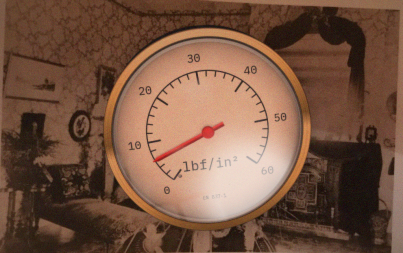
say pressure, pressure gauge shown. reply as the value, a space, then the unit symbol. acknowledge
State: 6 psi
